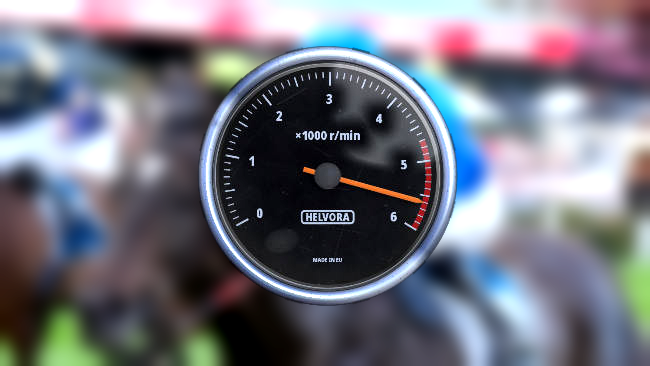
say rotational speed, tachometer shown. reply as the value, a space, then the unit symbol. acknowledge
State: 5600 rpm
